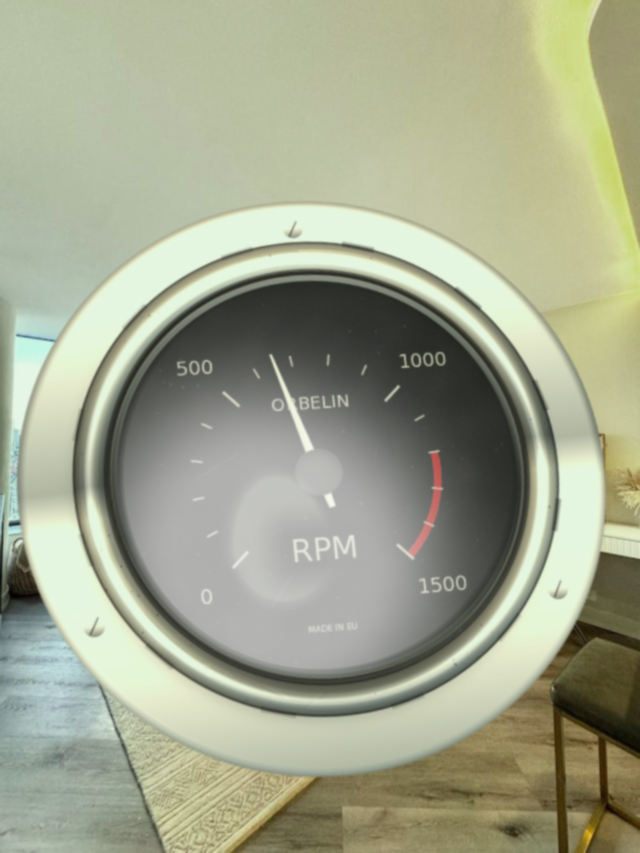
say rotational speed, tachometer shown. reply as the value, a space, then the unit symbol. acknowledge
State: 650 rpm
